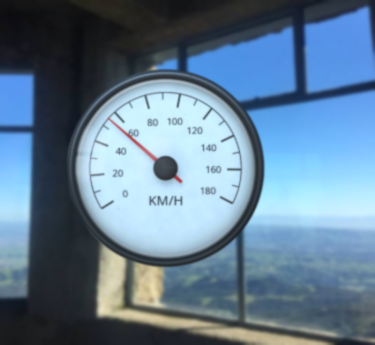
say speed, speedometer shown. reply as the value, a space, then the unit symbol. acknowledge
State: 55 km/h
